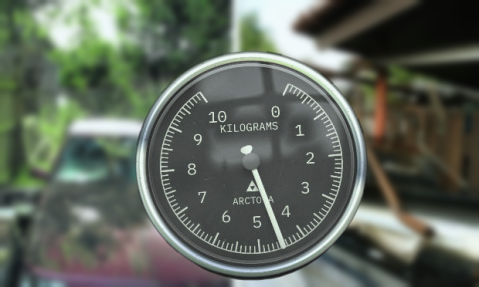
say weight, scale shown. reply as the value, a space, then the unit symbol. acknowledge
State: 4.5 kg
